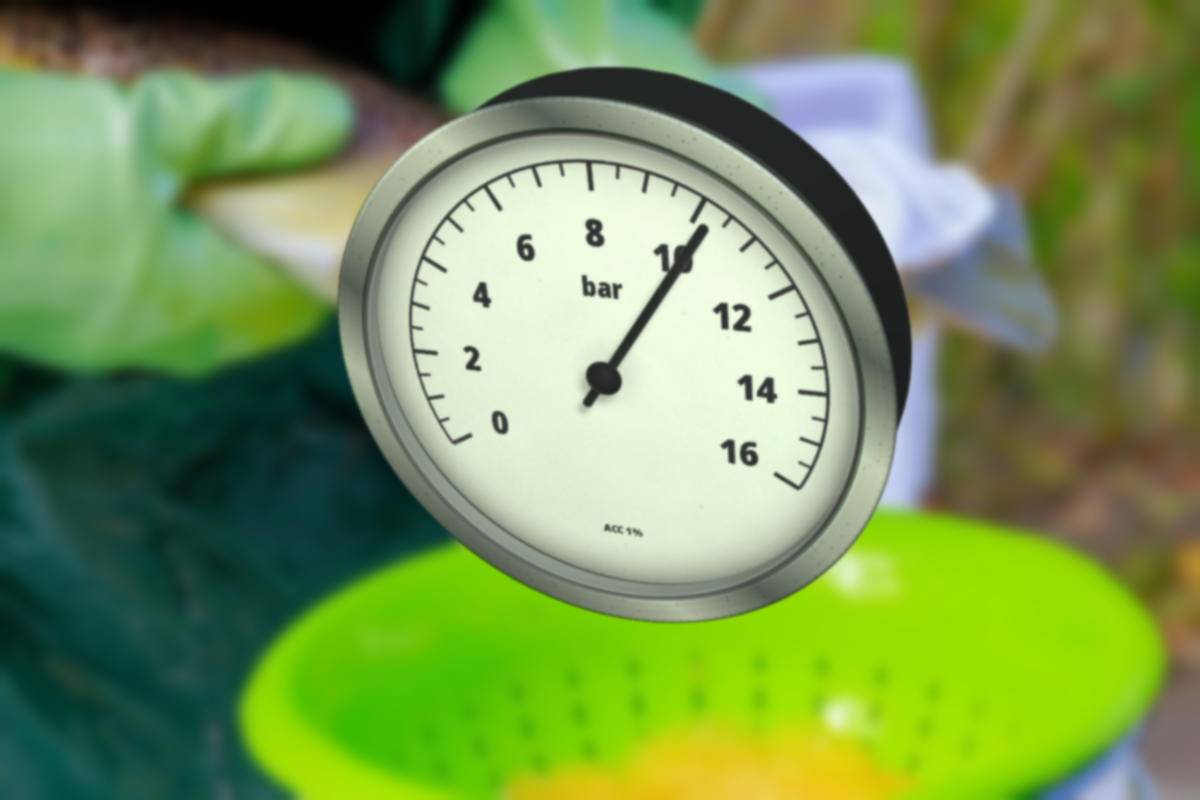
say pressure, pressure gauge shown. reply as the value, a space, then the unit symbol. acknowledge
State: 10.25 bar
